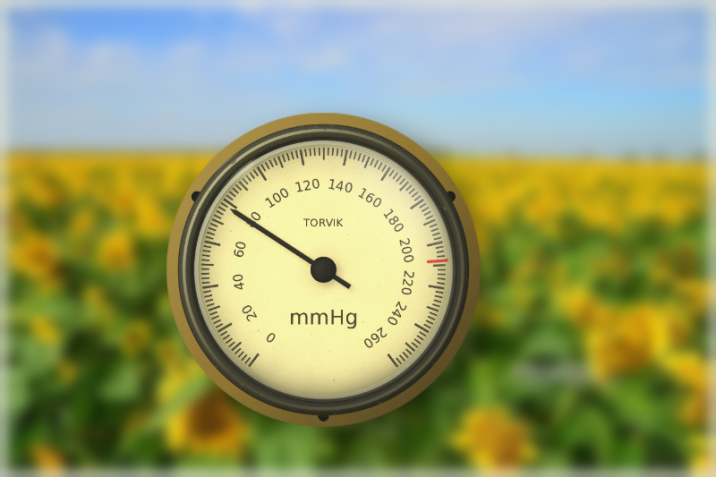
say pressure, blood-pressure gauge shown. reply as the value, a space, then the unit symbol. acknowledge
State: 78 mmHg
